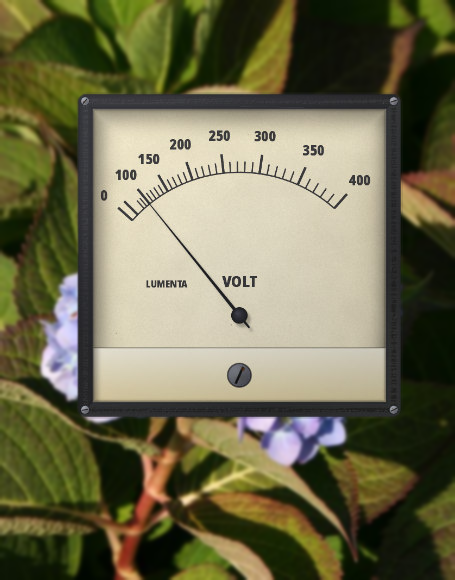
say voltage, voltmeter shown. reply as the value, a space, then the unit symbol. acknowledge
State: 100 V
